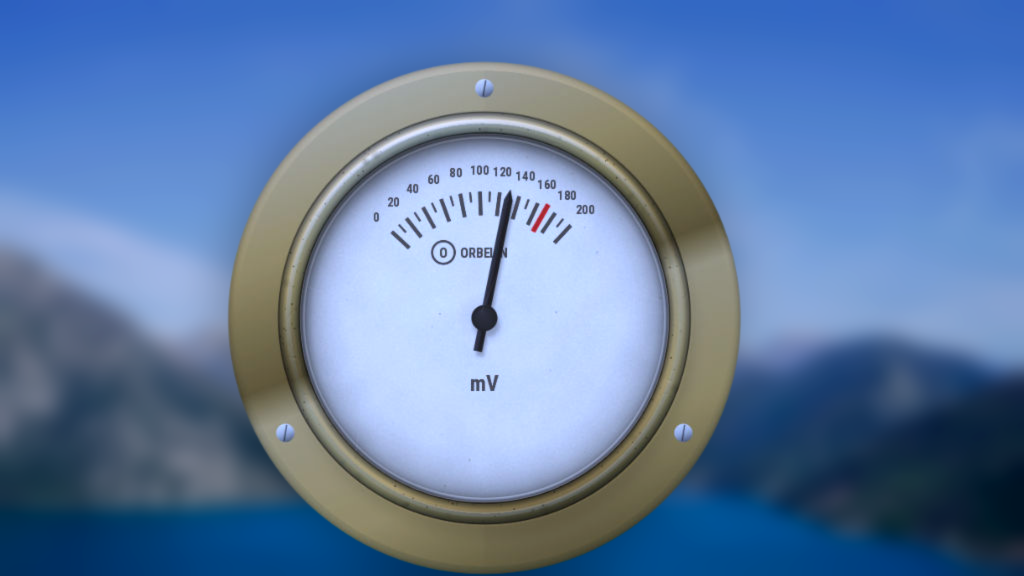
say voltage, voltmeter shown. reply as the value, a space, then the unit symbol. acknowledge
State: 130 mV
